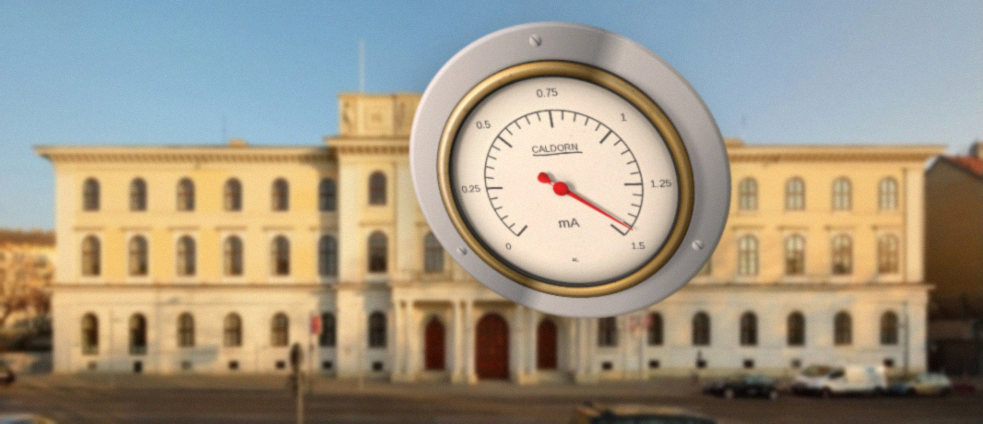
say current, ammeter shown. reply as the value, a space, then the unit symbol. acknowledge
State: 1.45 mA
